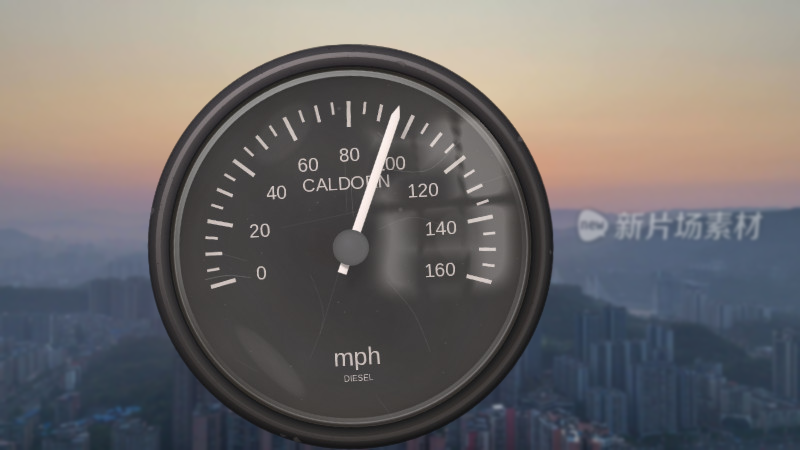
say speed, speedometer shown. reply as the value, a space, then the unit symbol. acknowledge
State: 95 mph
